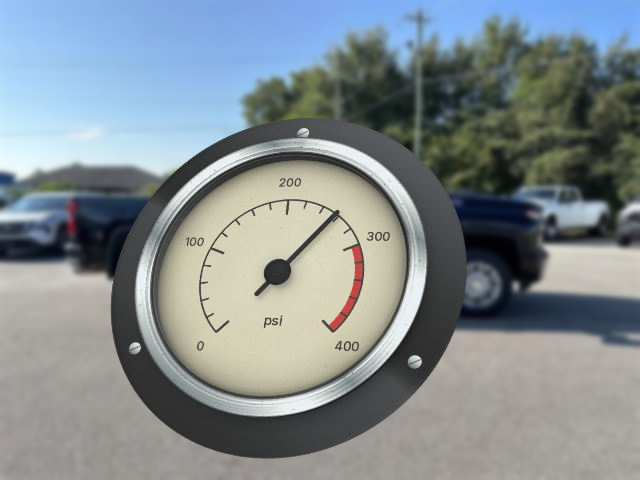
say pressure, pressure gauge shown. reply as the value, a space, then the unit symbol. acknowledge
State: 260 psi
